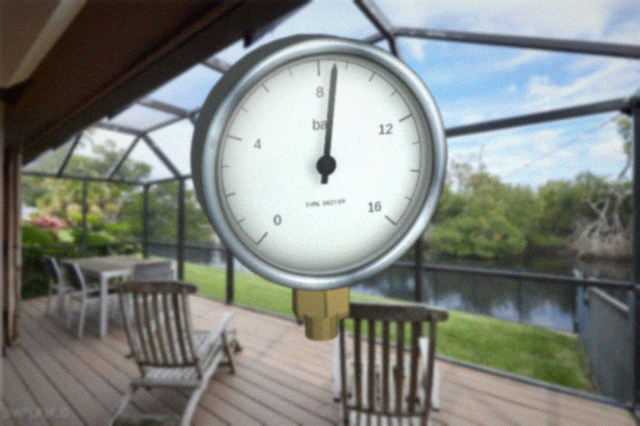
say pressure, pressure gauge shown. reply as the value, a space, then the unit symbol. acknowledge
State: 8.5 bar
